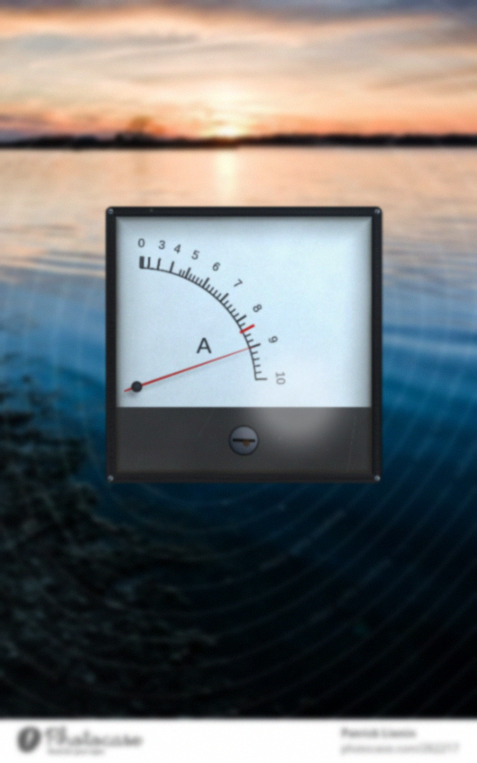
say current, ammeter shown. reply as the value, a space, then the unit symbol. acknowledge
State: 9 A
